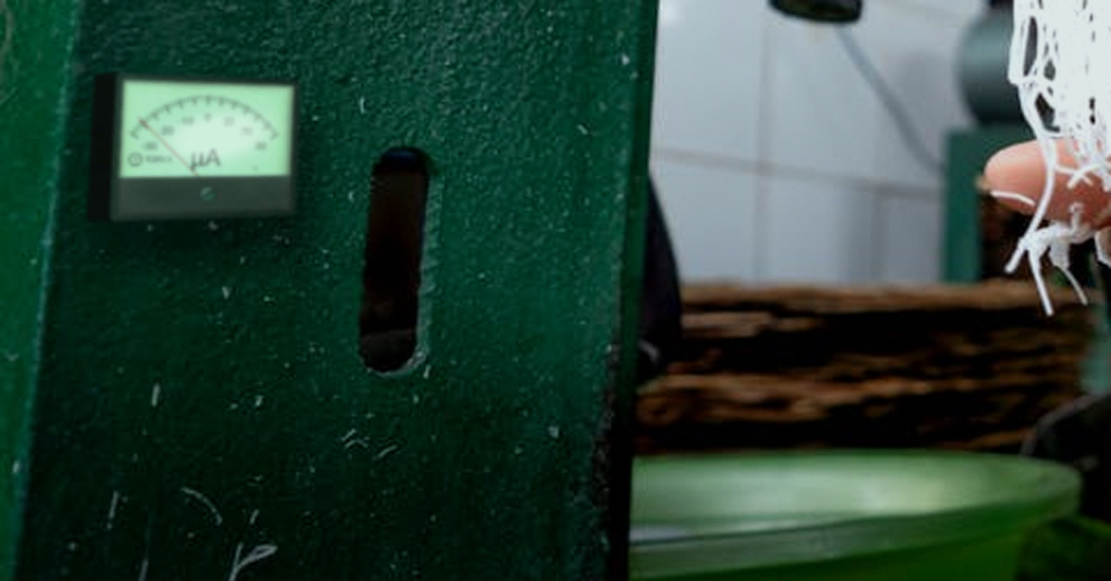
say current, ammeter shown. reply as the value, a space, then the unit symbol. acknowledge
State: -25 µA
